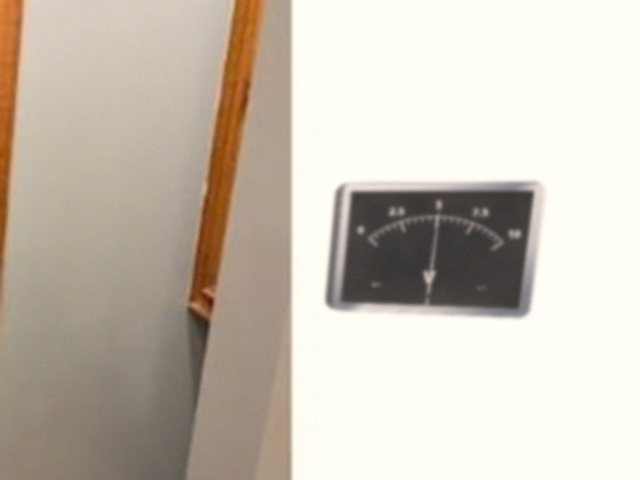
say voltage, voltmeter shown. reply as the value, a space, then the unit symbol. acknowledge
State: 5 V
